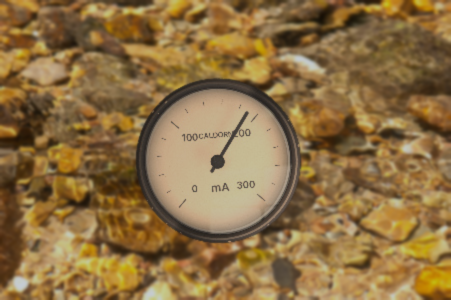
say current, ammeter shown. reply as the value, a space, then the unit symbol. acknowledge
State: 190 mA
